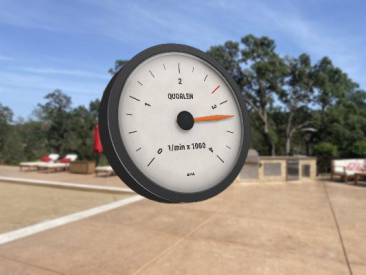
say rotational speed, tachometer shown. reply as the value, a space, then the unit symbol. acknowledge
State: 3250 rpm
